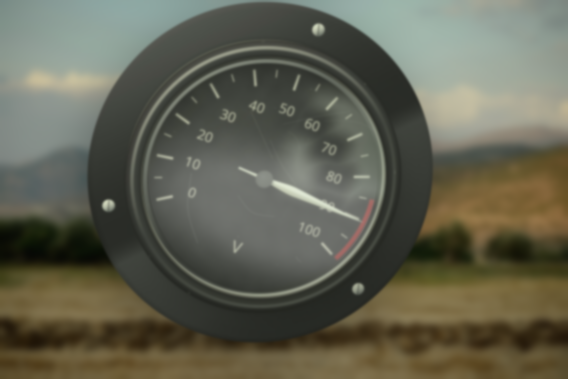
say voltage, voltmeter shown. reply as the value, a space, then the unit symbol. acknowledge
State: 90 V
